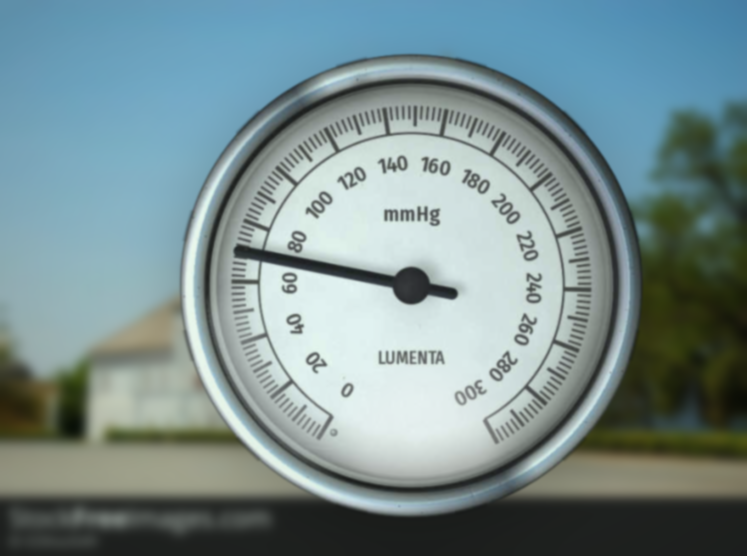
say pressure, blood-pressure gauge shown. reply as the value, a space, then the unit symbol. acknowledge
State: 70 mmHg
